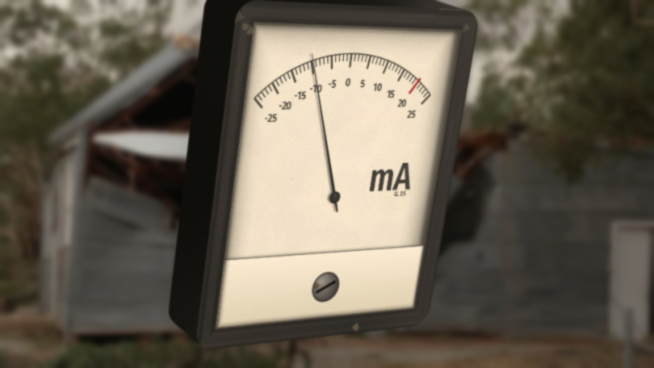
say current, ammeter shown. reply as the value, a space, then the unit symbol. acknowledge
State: -10 mA
